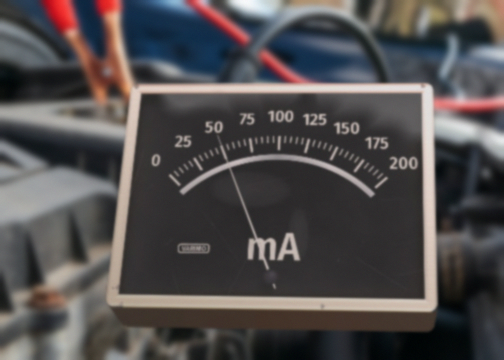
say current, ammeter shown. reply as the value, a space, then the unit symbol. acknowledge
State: 50 mA
